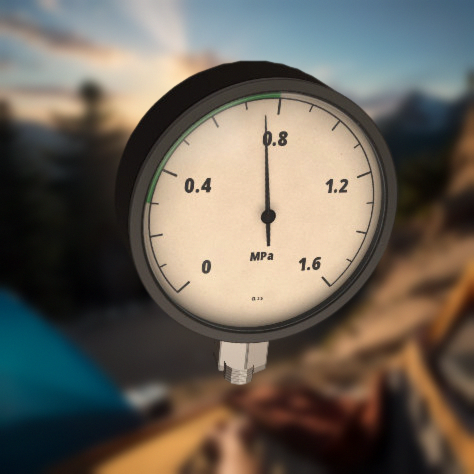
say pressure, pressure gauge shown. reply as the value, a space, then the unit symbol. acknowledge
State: 0.75 MPa
